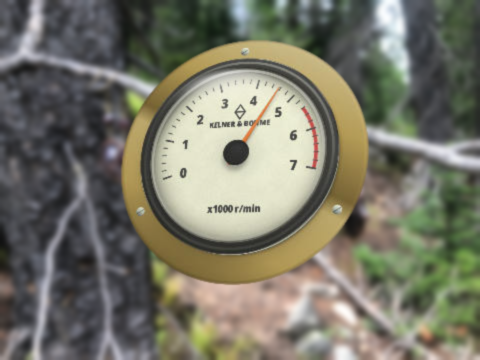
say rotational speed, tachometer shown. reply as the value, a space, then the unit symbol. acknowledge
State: 4600 rpm
